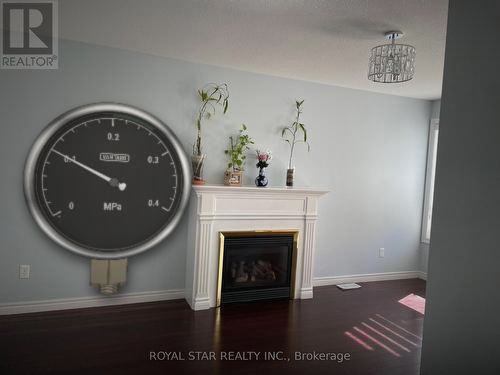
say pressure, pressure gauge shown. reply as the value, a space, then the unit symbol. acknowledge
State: 0.1 MPa
